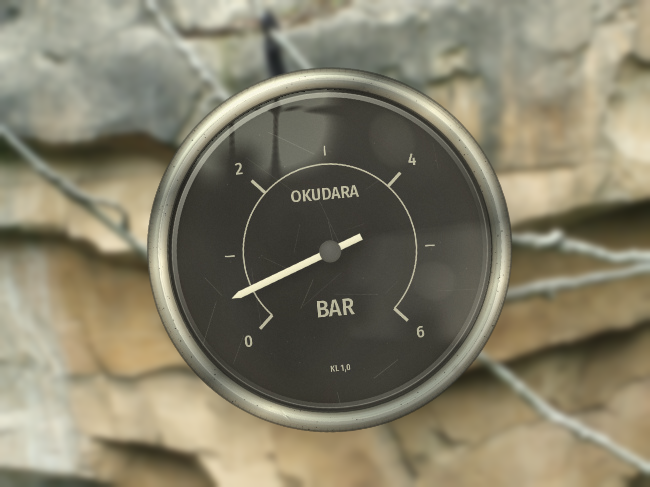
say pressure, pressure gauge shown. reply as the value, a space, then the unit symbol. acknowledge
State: 0.5 bar
